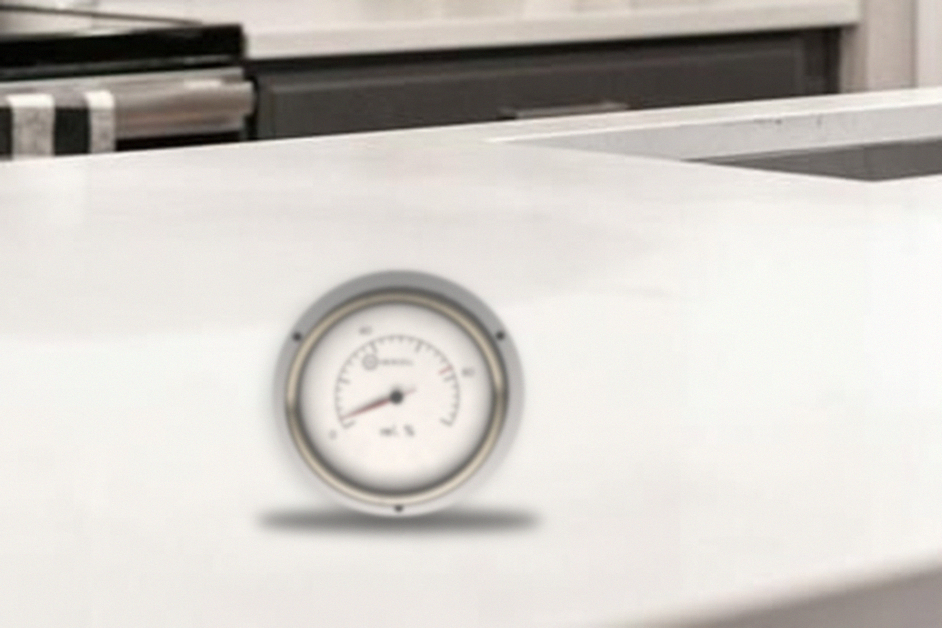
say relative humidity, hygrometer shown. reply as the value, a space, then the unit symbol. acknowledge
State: 4 %
